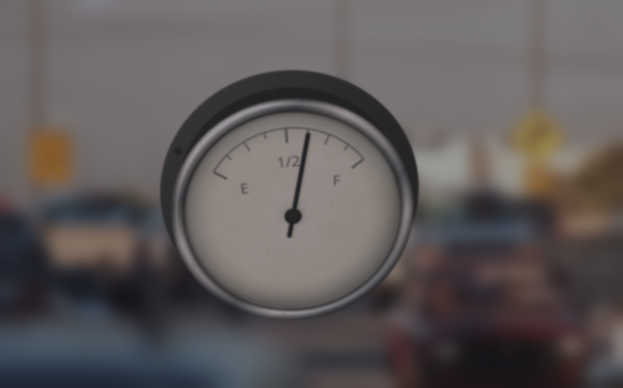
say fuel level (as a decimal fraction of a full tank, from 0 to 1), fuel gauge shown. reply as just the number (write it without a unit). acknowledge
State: 0.625
